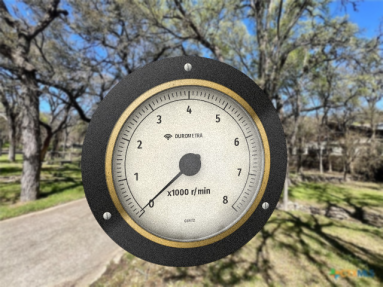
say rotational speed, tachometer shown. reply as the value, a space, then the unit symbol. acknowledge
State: 100 rpm
